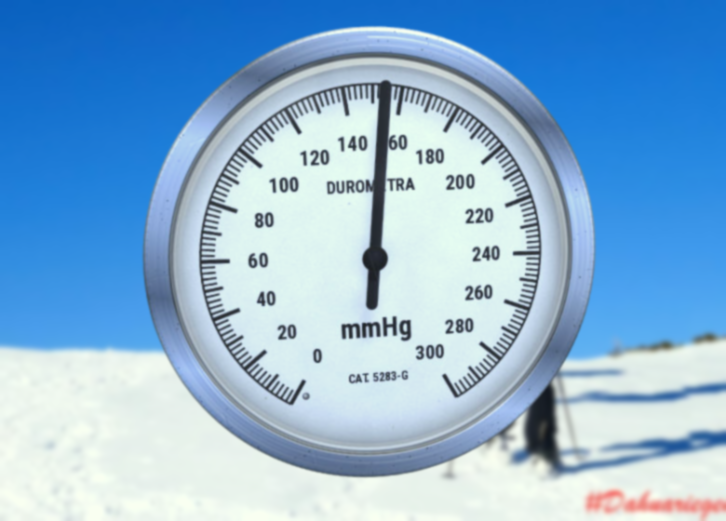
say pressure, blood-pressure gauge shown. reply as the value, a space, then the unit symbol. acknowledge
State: 154 mmHg
